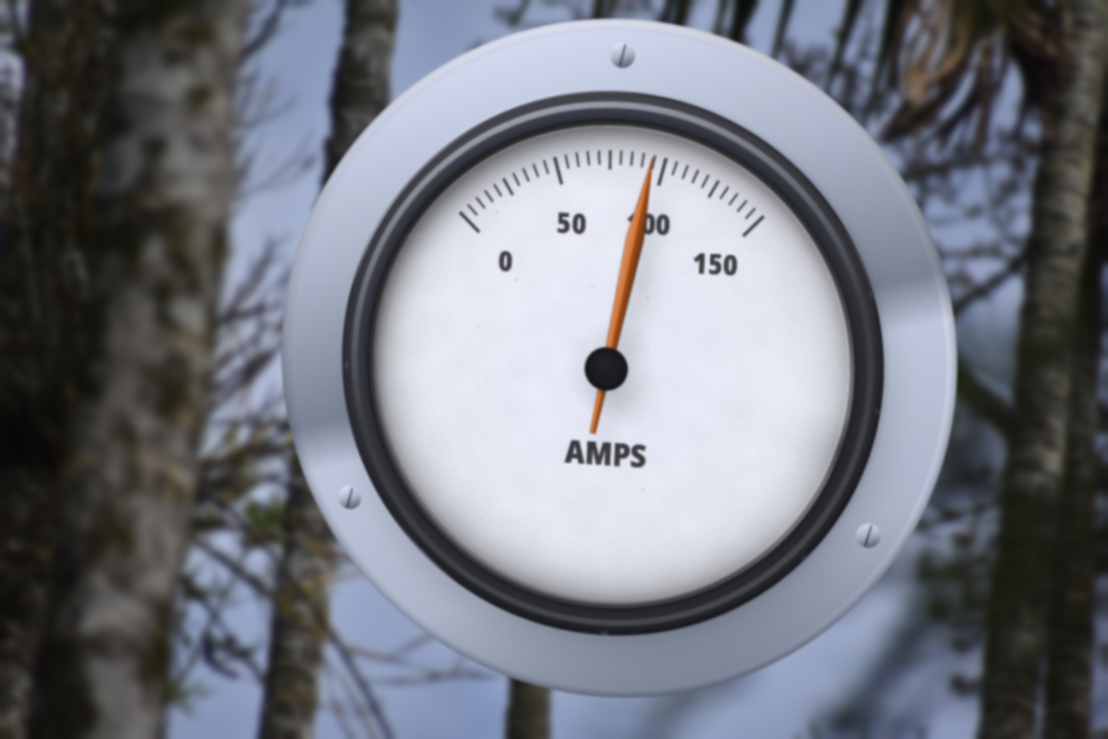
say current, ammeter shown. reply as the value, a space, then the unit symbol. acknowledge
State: 95 A
